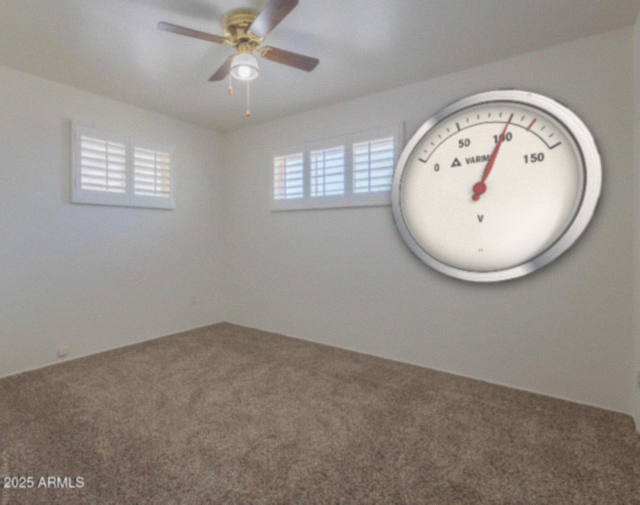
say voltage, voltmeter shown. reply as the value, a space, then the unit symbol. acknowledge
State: 100 V
